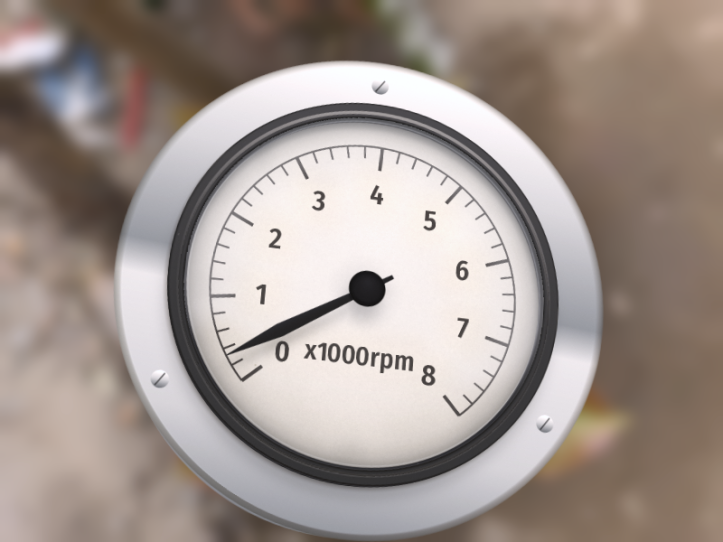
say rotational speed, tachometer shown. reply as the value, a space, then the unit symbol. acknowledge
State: 300 rpm
